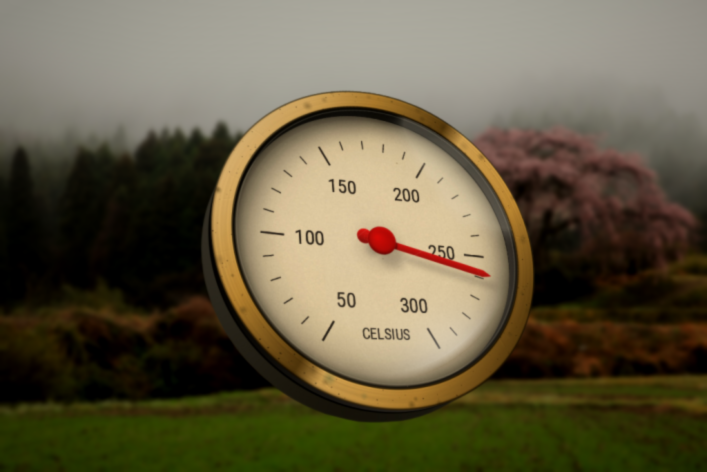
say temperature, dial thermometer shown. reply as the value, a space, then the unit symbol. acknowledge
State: 260 °C
